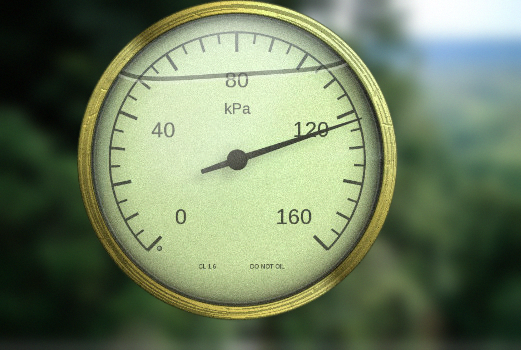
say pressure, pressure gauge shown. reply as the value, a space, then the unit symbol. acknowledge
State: 122.5 kPa
